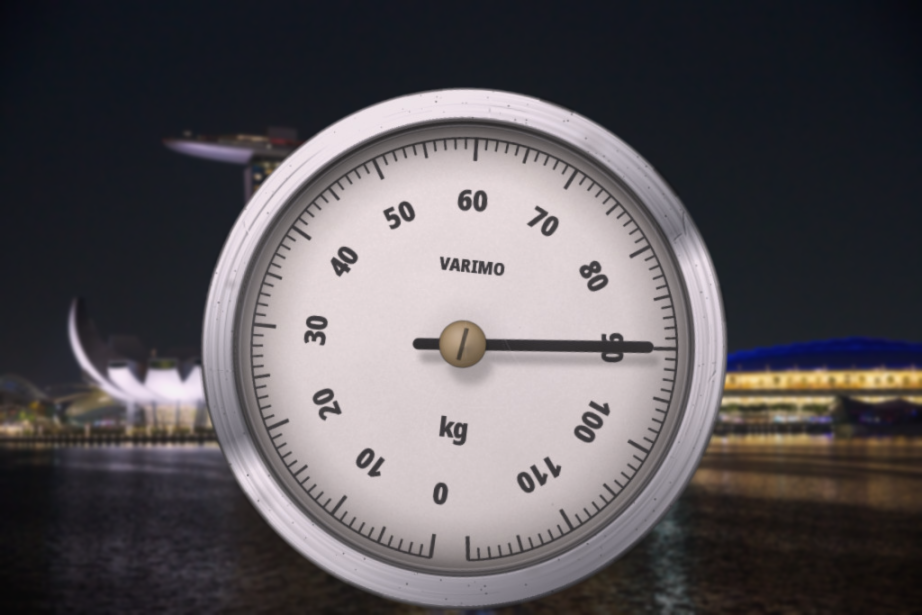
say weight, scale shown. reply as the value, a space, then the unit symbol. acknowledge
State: 90 kg
